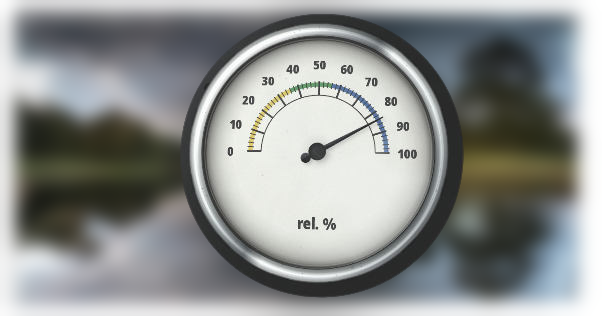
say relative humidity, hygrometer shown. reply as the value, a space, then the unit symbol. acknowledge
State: 84 %
